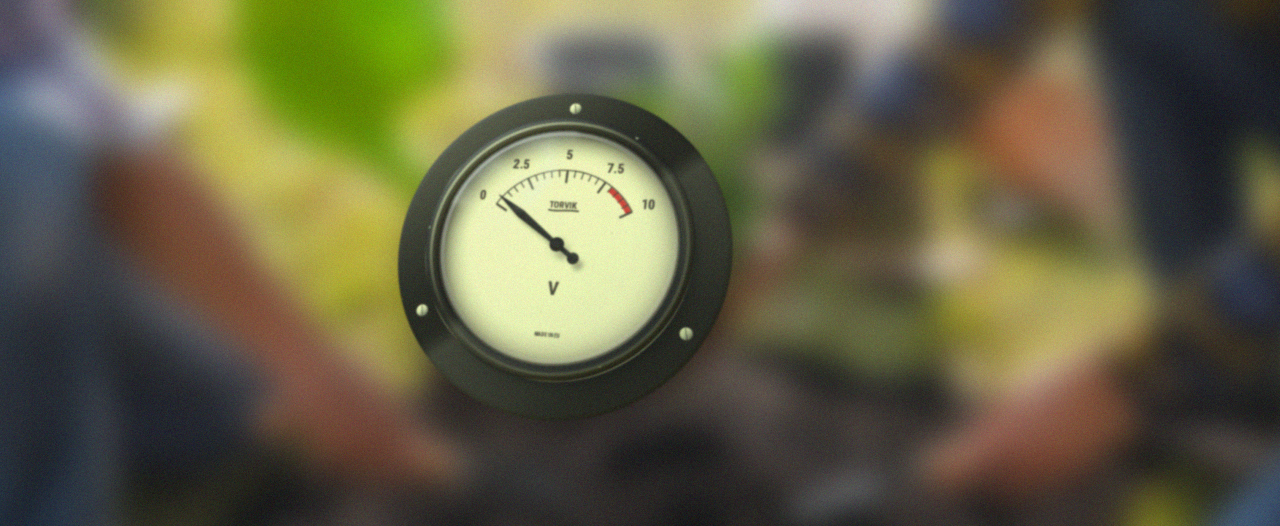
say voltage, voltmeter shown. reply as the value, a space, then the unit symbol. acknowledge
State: 0.5 V
